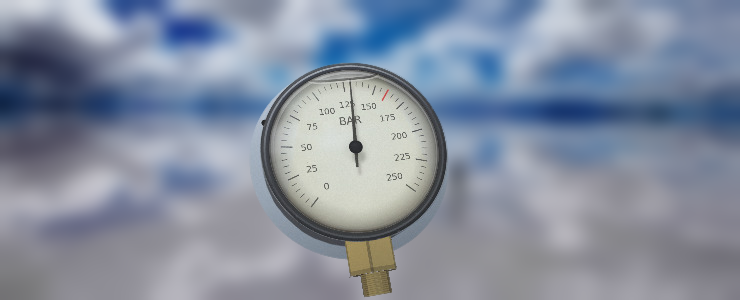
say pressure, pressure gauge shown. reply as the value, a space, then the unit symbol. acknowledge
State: 130 bar
